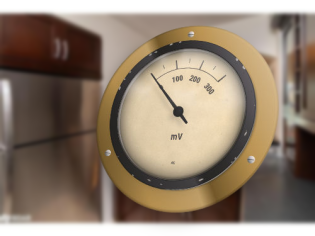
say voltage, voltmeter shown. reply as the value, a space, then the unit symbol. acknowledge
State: 0 mV
